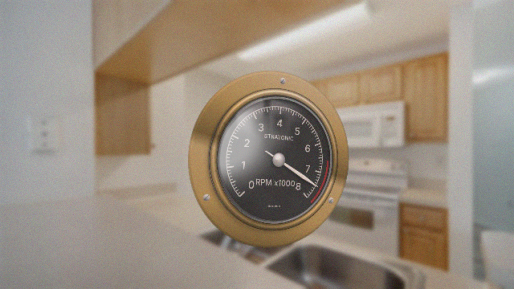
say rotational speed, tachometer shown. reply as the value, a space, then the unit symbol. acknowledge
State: 7500 rpm
